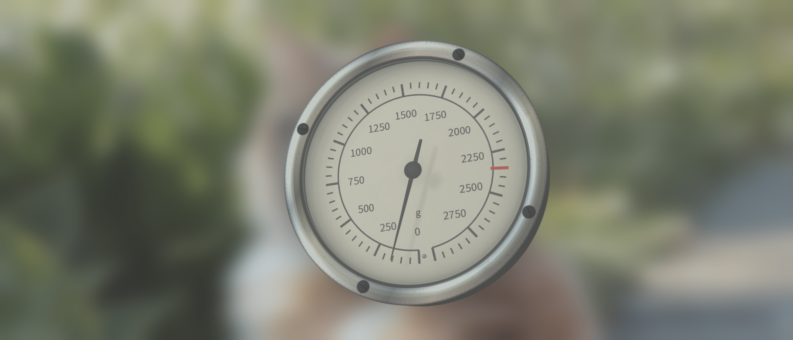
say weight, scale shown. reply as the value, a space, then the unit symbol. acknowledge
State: 150 g
